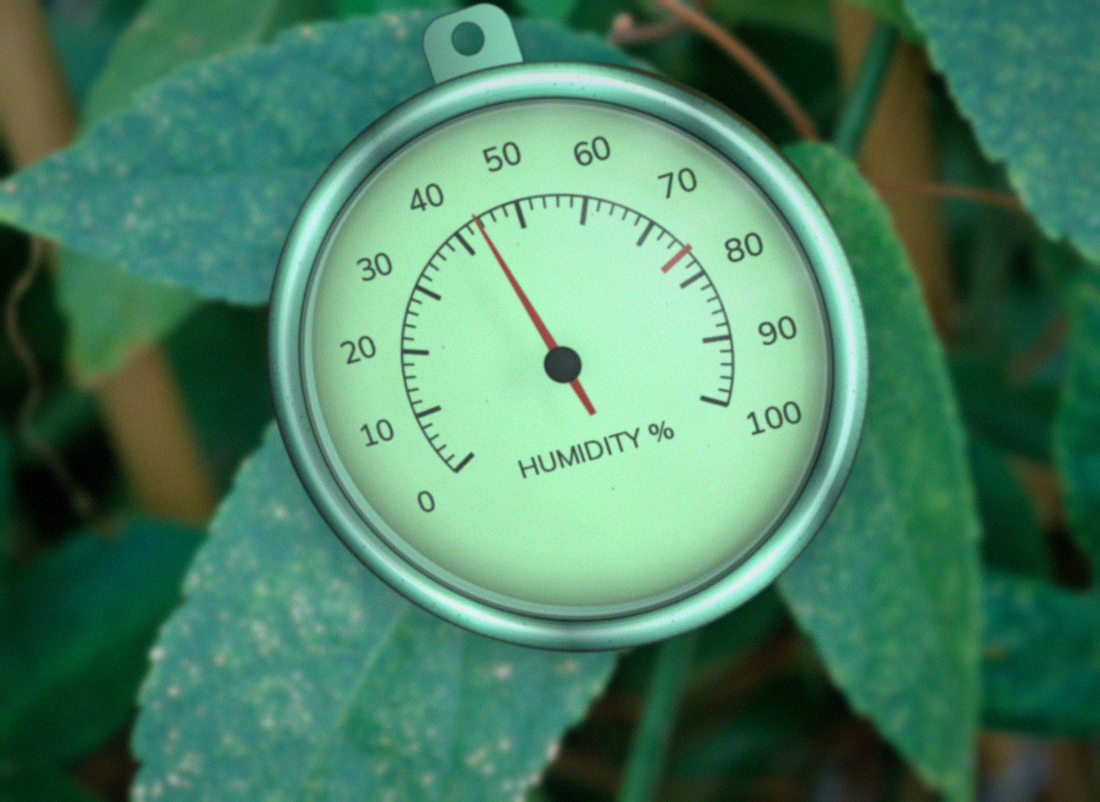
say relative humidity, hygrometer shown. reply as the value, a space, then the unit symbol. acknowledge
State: 44 %
